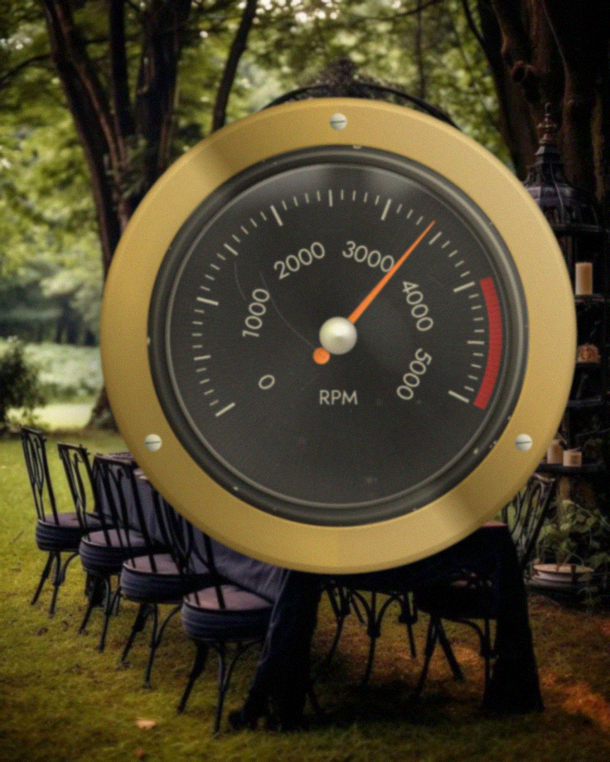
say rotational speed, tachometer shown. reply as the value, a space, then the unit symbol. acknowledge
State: 3400 rpm
